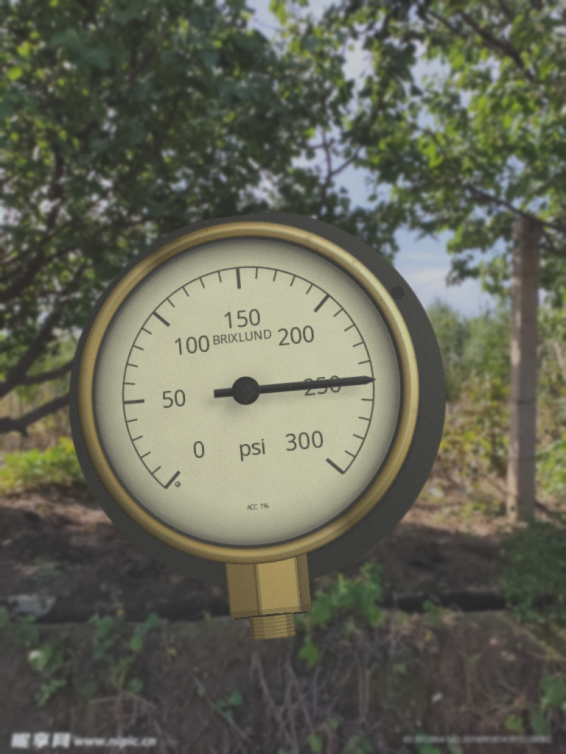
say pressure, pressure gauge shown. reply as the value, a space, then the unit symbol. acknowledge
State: 250 psi
